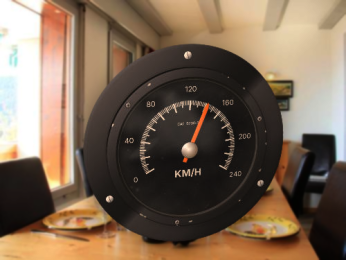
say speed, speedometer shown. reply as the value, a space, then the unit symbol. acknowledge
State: 140 km/h
